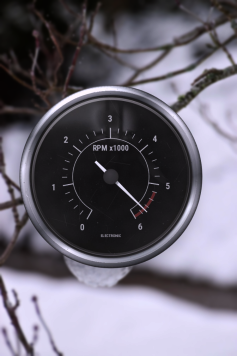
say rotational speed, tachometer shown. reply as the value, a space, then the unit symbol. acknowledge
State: 5700 rpm
